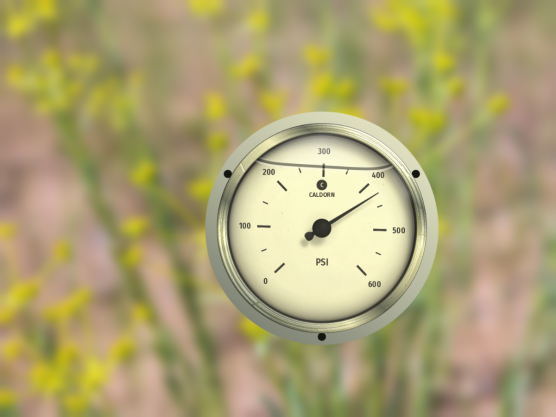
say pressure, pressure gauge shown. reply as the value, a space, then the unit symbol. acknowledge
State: 425 psi
